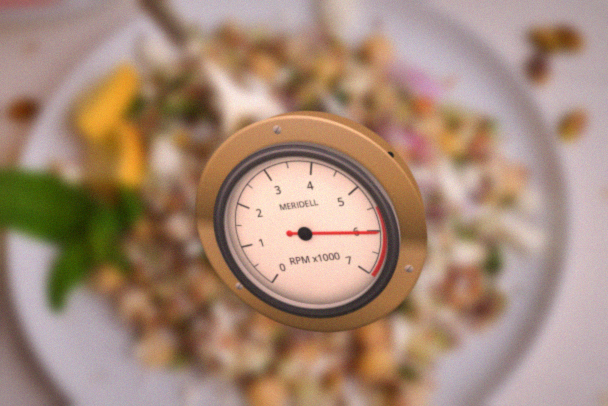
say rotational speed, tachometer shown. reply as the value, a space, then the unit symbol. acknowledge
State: 6000 rpm
